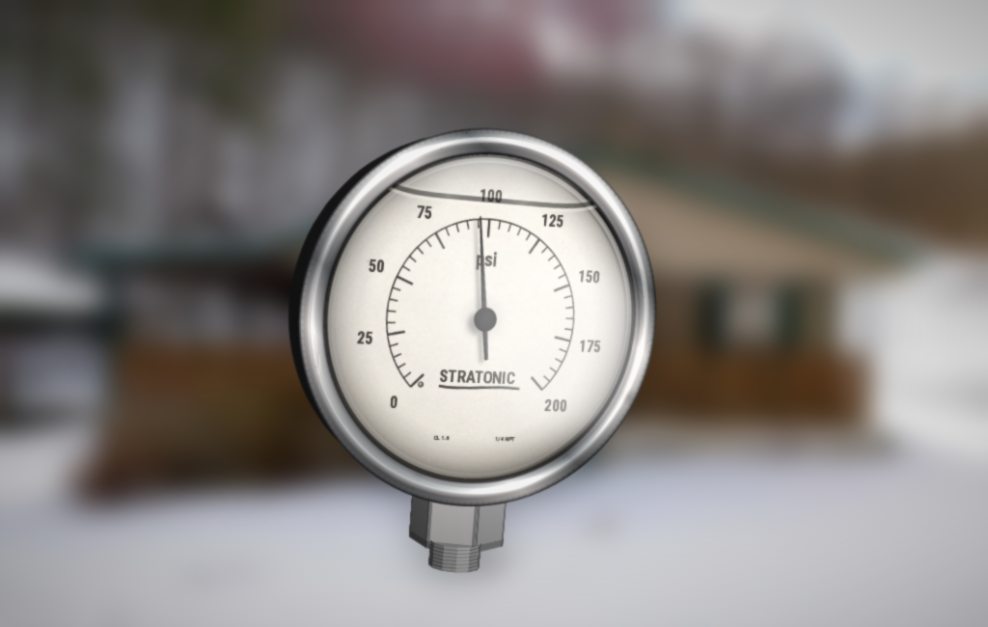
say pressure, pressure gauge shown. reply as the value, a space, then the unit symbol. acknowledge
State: 95 psi
